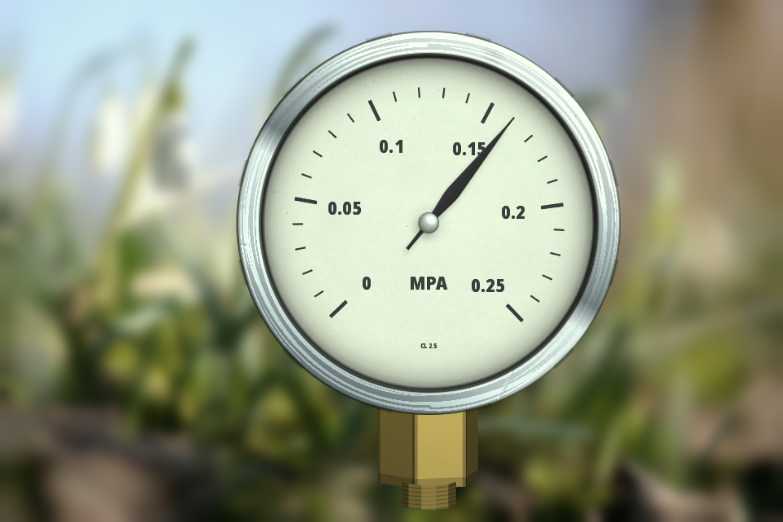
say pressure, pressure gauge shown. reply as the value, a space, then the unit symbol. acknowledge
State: 0.16 MPa
